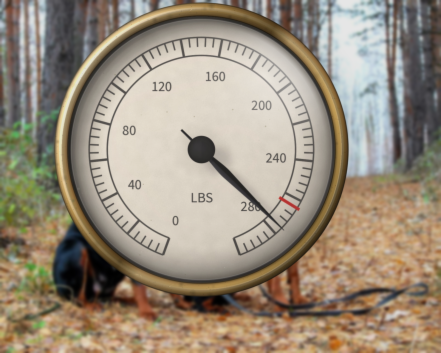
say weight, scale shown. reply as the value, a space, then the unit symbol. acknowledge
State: 276 lb
